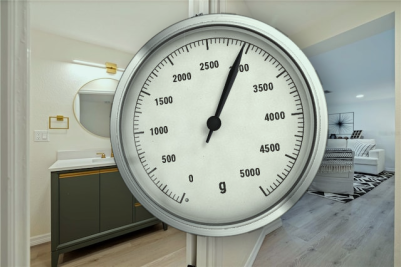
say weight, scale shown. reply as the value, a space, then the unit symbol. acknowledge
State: 2950 g
